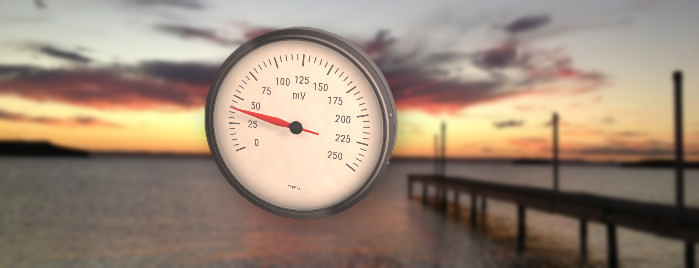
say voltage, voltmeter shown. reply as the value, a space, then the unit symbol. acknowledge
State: 40 mV
